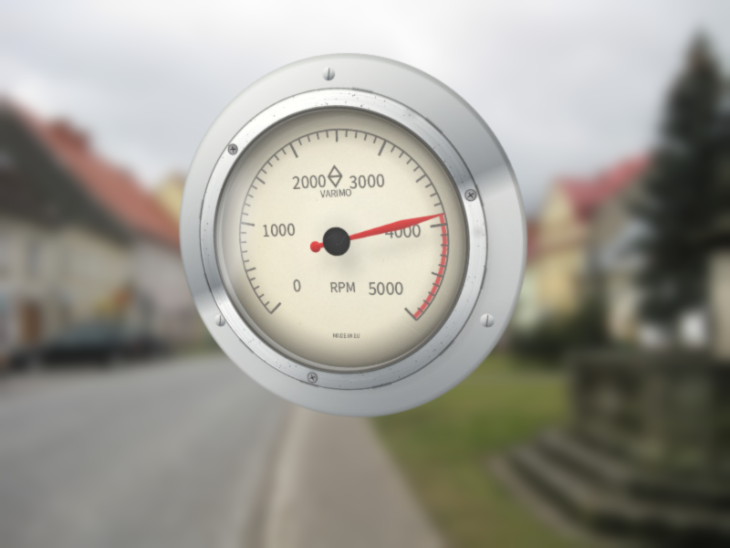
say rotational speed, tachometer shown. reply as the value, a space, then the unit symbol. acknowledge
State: 3900 rpm
